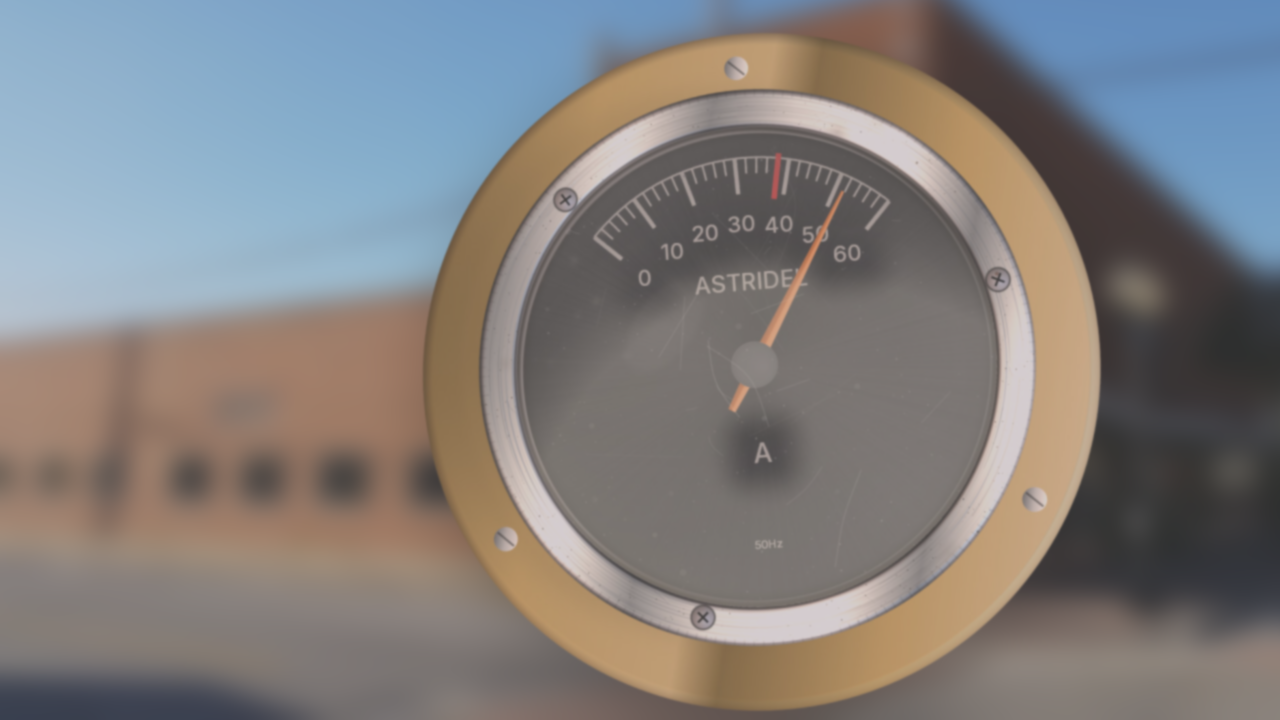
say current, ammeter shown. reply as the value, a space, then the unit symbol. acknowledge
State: 52 A
